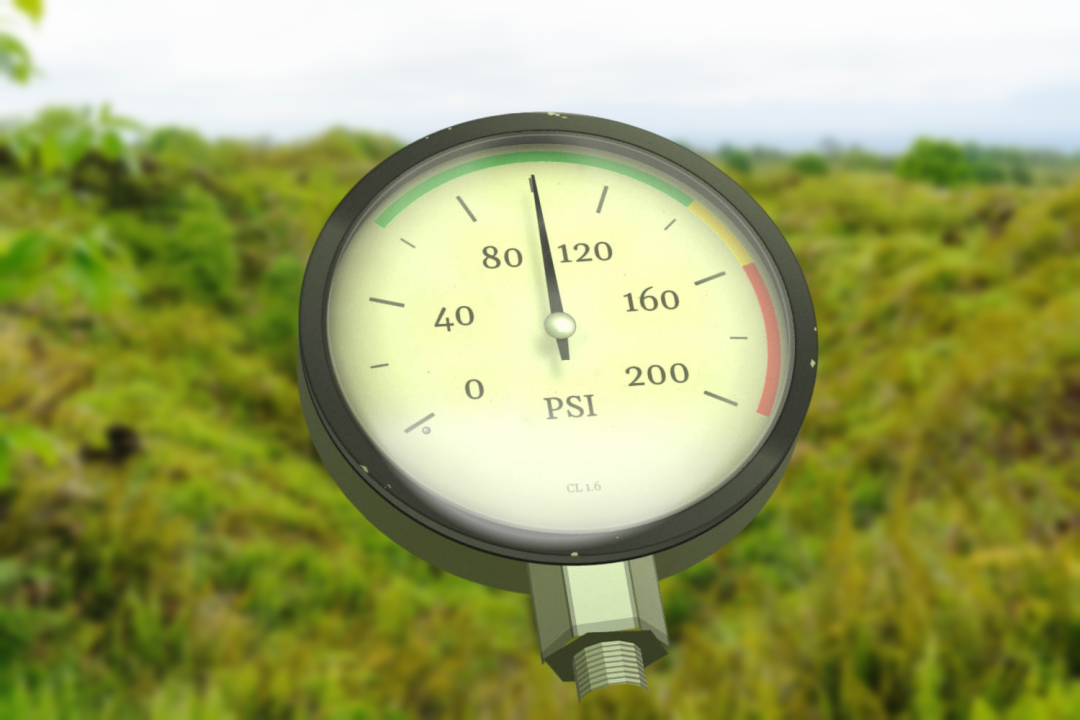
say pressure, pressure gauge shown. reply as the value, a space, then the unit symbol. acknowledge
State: 100 psi
